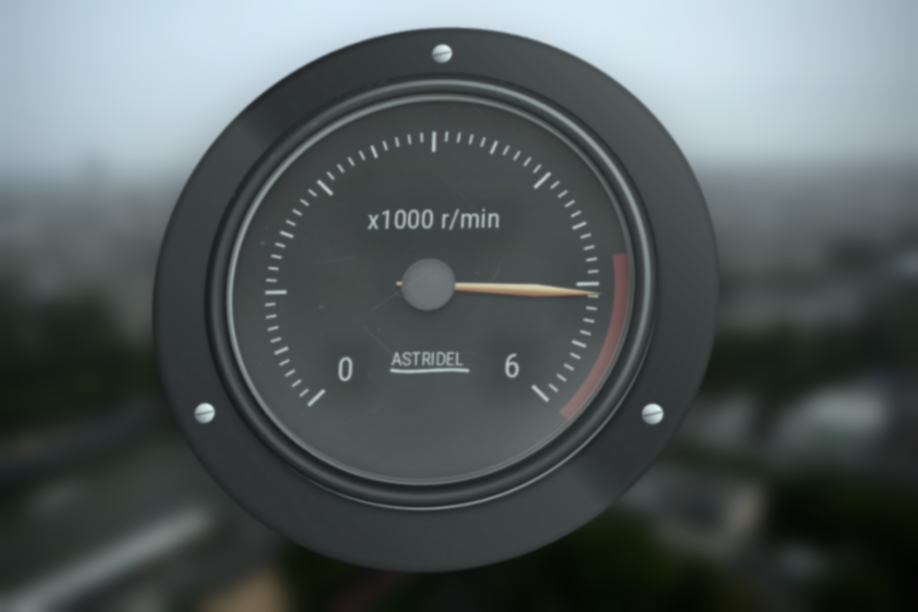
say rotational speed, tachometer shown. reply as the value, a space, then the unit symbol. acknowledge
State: 5100 rpm
